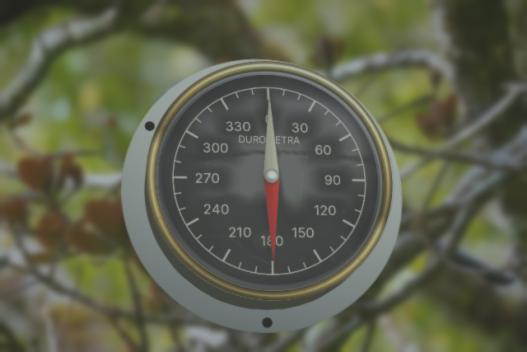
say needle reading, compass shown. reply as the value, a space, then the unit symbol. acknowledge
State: 180 °
